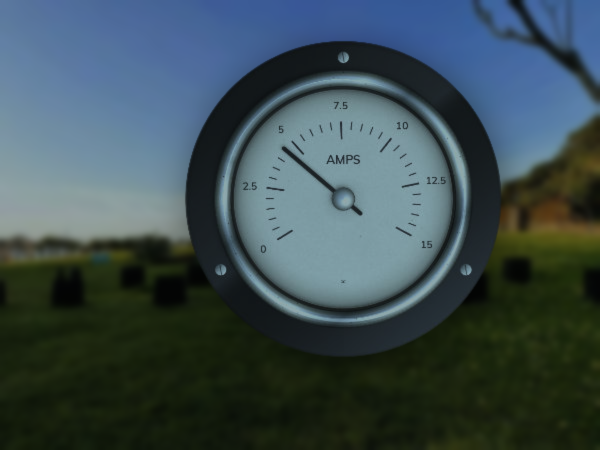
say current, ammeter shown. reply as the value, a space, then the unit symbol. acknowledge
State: 4.5 A
